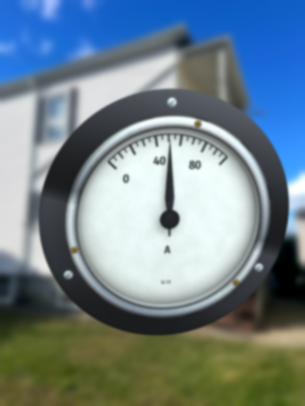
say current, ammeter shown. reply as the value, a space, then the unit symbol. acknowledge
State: 50 A
